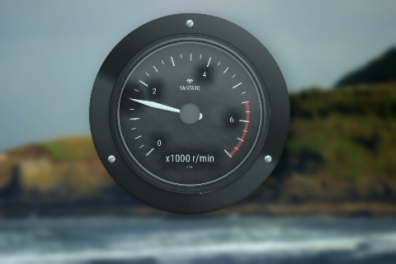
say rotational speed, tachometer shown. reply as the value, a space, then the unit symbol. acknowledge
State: 1500 rpm
